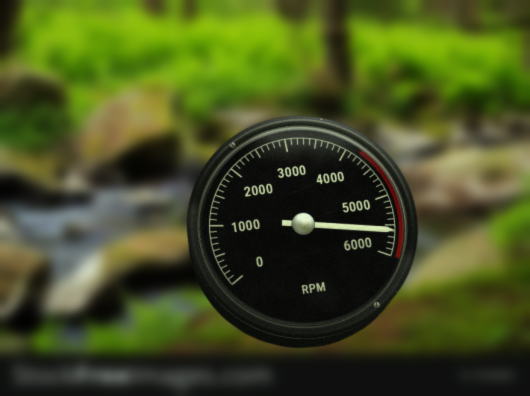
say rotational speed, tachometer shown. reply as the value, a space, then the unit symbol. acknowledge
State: 5600 rpm
